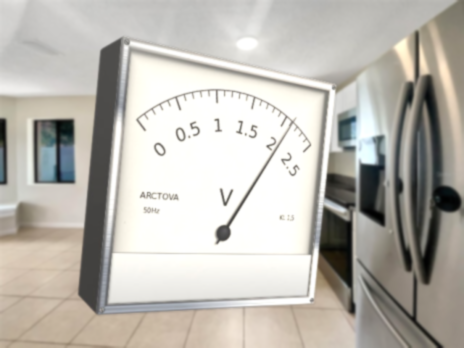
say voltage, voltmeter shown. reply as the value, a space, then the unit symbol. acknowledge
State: 2.1 V
